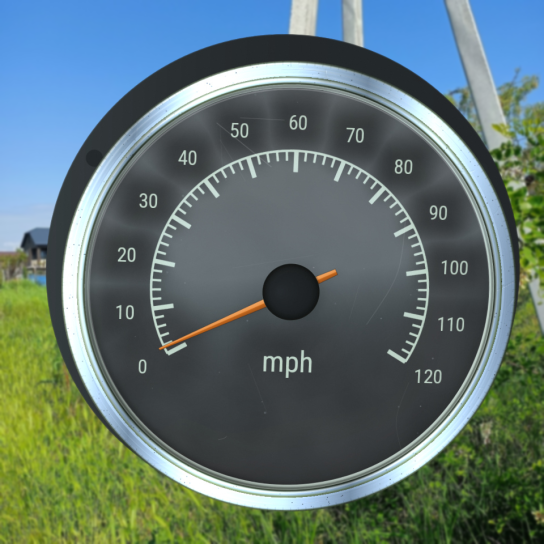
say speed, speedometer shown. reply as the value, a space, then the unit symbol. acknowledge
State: 2 mph
